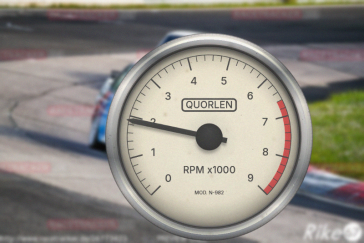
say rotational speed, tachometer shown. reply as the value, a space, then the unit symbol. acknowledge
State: 1900 rpm
